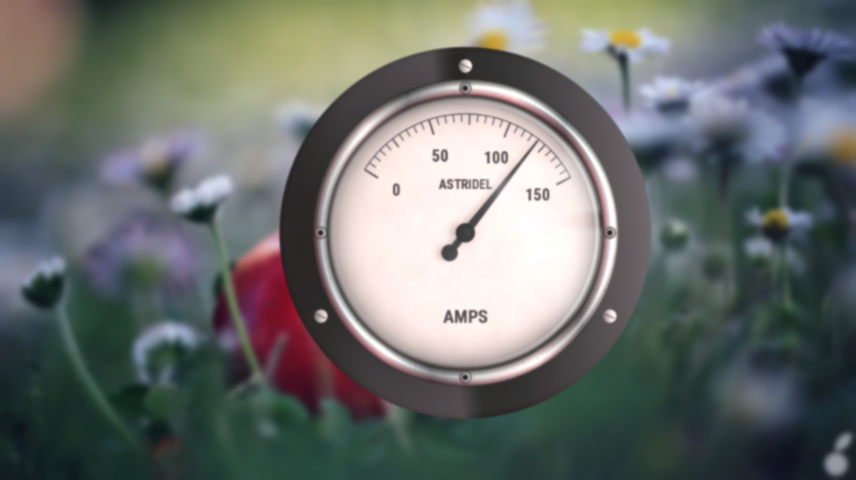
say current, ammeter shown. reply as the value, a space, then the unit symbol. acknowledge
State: 120 A
